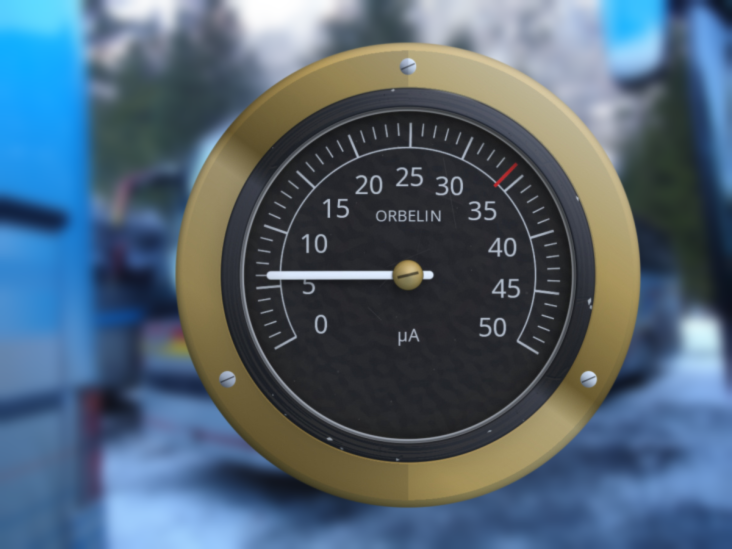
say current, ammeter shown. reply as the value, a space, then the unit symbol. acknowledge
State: 6 µA
